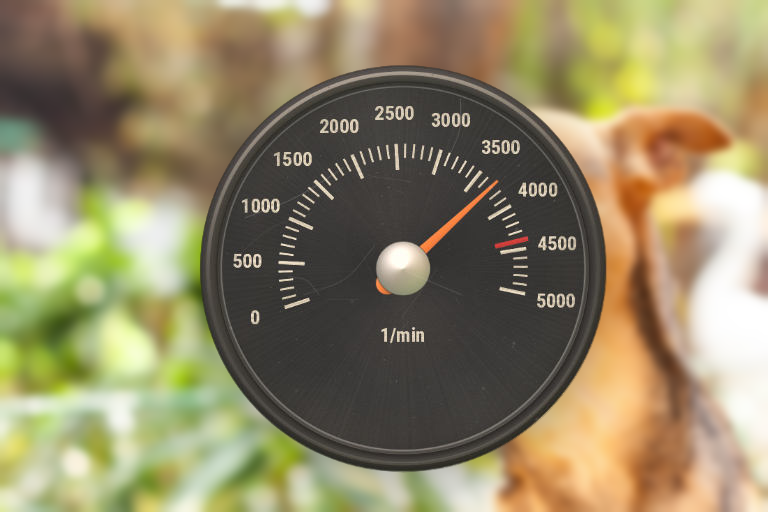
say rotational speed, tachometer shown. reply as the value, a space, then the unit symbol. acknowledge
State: 3700 rpm
